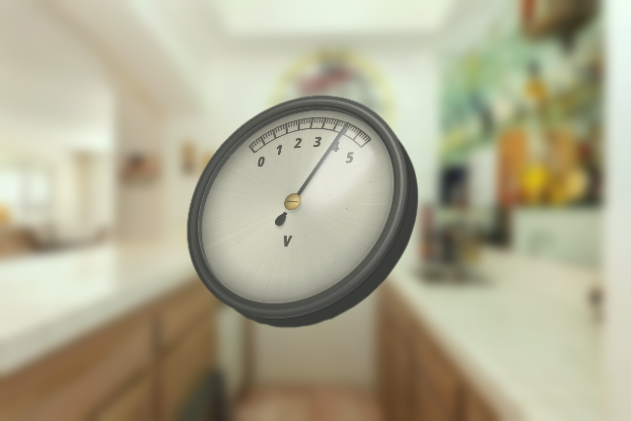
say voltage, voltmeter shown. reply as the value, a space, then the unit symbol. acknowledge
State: 4 V
